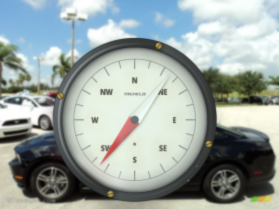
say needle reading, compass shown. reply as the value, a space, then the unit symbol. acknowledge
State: 217.5 °
